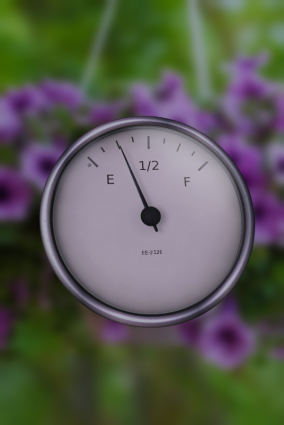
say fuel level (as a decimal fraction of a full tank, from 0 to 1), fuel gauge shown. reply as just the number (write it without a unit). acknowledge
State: 0.25
